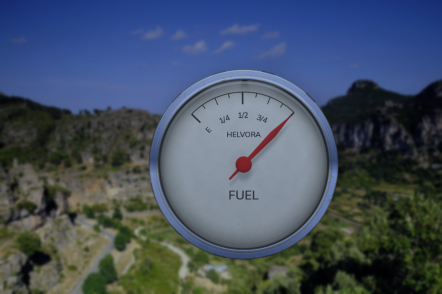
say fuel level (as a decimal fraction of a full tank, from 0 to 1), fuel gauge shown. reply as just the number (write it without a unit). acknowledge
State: 1
